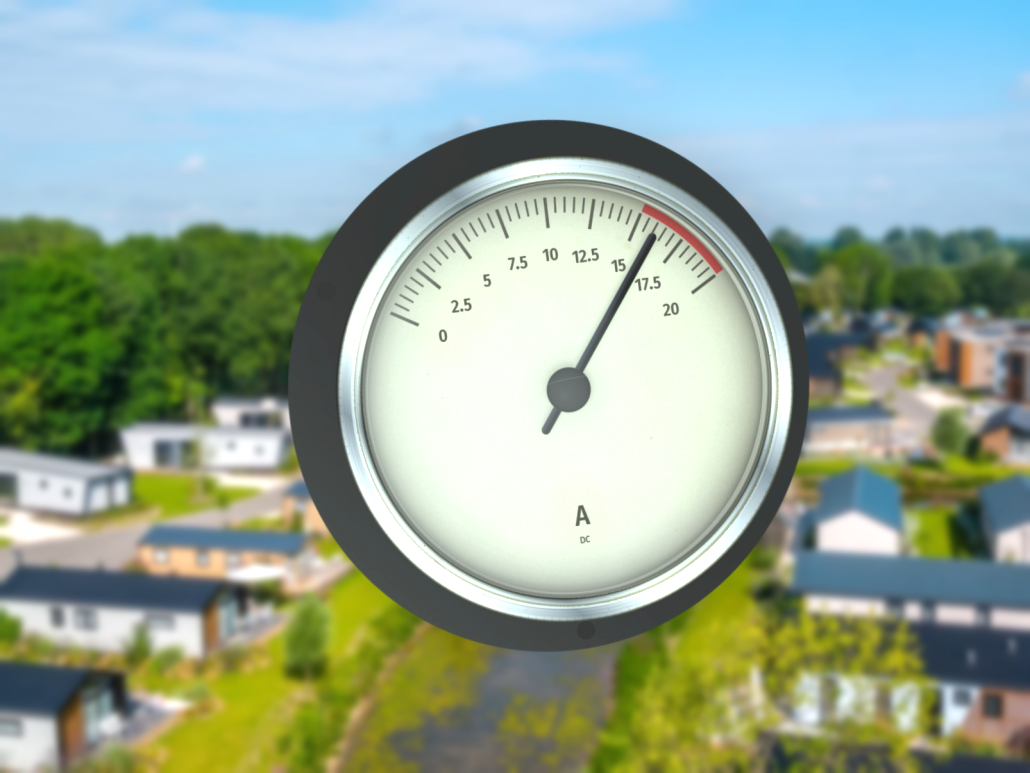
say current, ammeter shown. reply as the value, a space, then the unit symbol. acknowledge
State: 16 A
